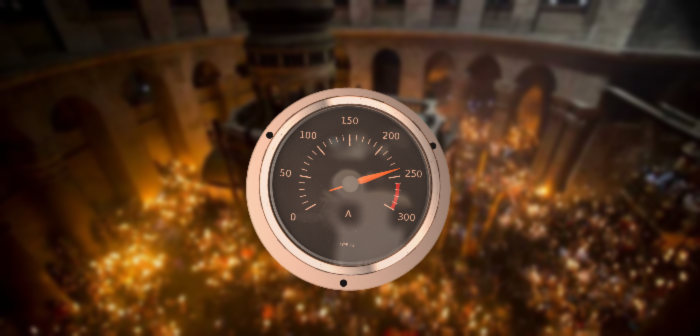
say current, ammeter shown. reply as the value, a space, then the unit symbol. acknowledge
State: 240 A
